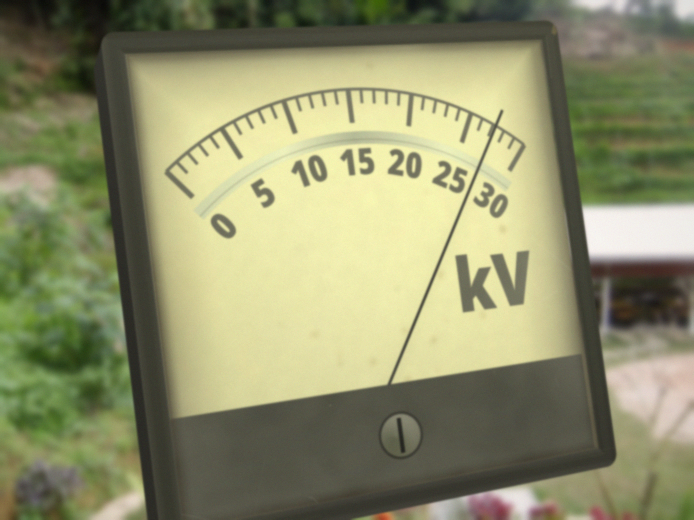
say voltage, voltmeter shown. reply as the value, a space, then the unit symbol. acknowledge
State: 27 kV
